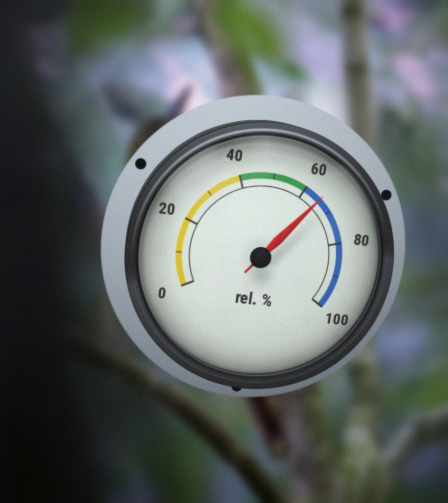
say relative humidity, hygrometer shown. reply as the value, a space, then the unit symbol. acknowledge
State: 65 %
